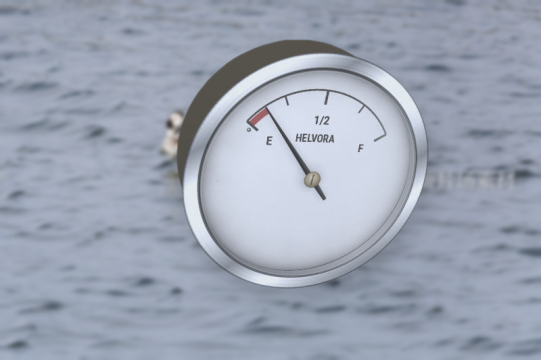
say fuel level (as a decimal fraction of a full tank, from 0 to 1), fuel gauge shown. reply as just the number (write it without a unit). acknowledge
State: 0.125
